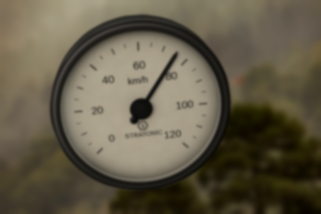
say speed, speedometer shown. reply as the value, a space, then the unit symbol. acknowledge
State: 75 km/h
